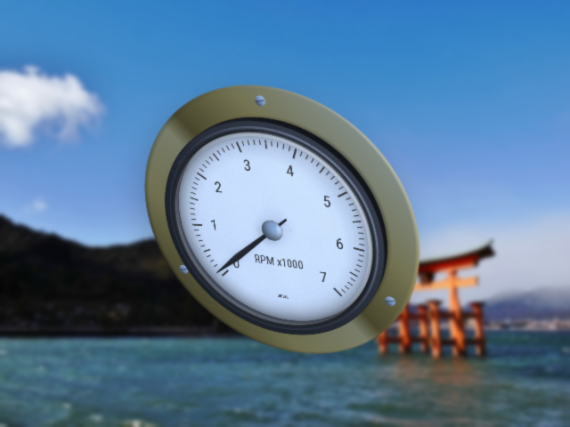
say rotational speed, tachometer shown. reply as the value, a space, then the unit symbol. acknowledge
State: 100 rpm
